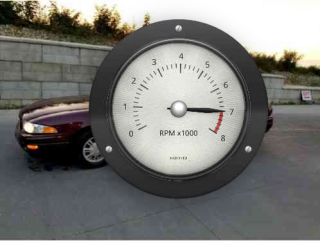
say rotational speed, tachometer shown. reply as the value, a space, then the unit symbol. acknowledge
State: 7000 rpm
